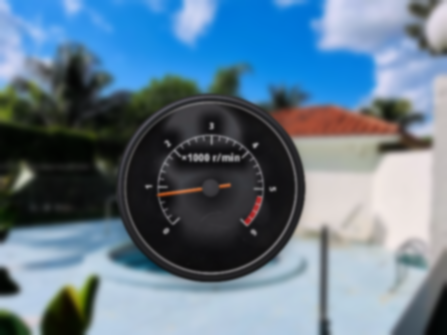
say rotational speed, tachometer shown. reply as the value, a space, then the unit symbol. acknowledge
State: 800 rpm
